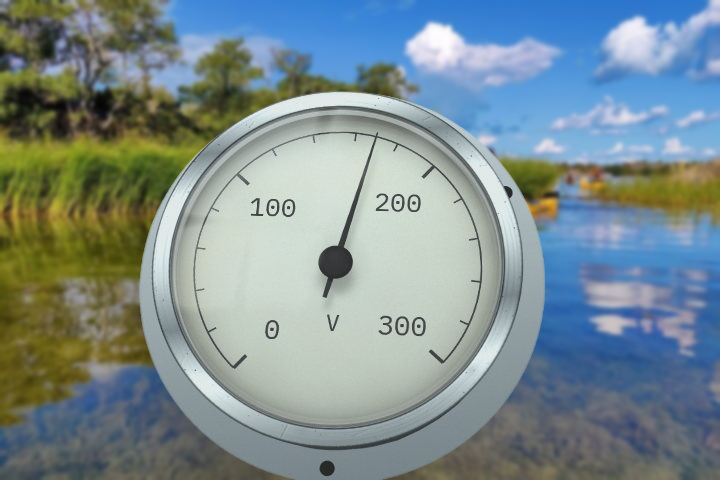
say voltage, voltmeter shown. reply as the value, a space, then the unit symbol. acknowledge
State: 170 V
